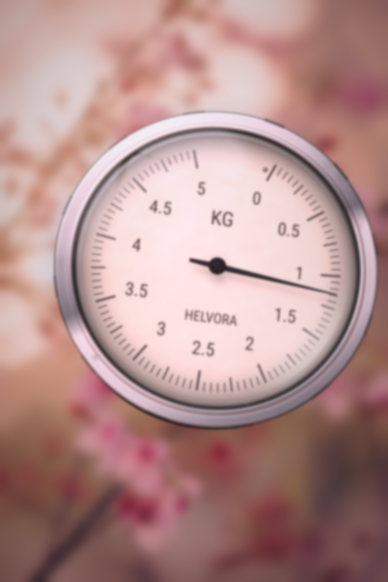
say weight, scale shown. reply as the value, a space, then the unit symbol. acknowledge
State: 1.15 kg
